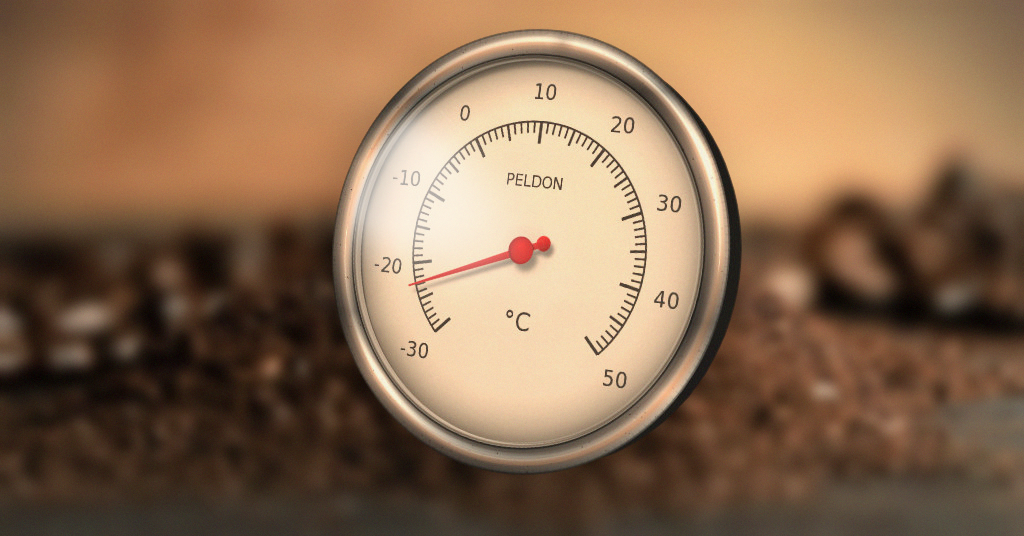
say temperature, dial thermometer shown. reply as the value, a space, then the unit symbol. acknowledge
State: -23 °C
